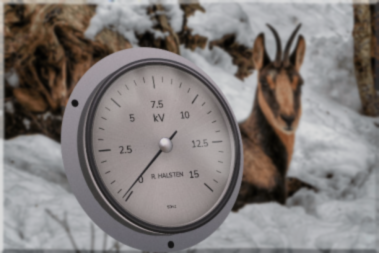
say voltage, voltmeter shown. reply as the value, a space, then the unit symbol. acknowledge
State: 0.25 kV
